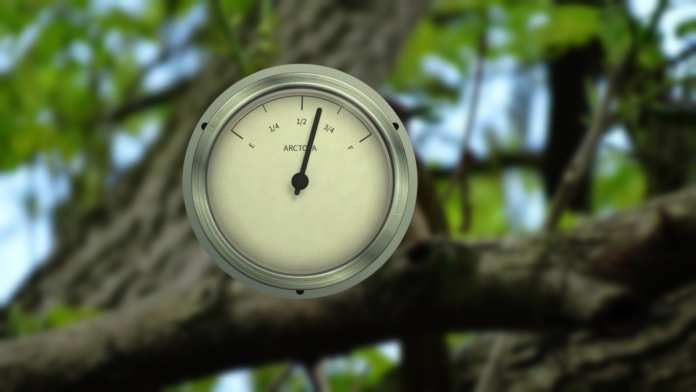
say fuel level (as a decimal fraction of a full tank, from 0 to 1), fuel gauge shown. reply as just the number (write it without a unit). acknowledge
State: 0.625
